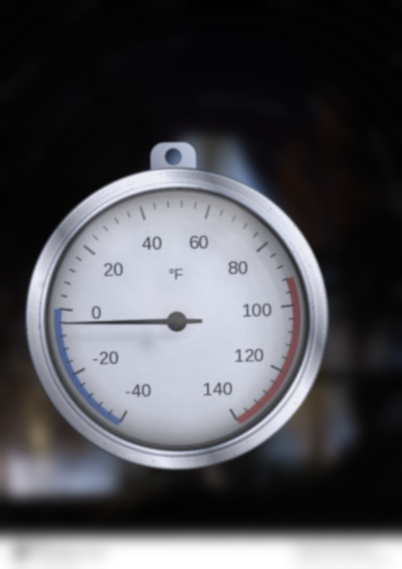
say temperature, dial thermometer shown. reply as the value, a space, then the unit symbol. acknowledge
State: -4 °F
